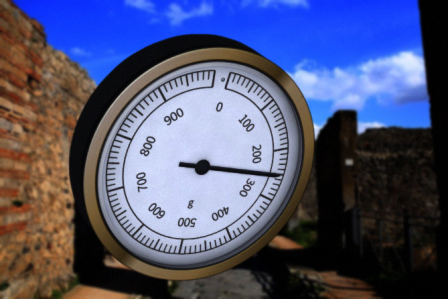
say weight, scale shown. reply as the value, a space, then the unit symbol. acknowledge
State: 250 g
